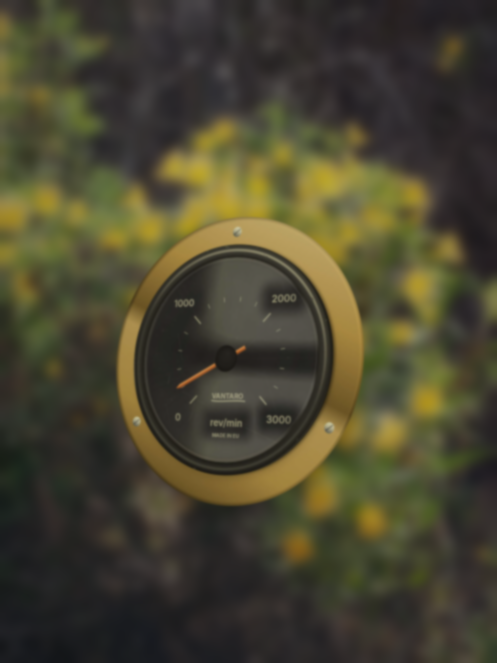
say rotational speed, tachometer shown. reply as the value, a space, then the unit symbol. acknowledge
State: 200 rpm
